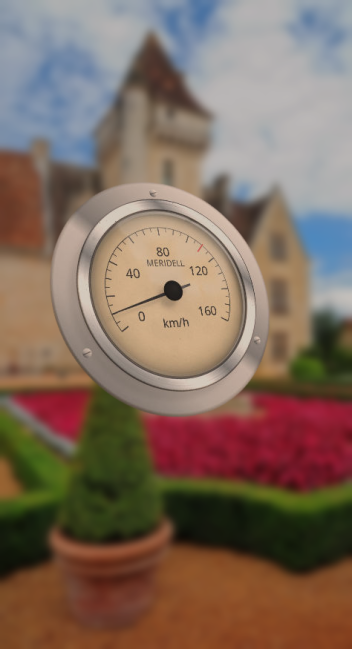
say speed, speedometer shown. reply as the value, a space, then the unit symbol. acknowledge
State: 10 km/h
